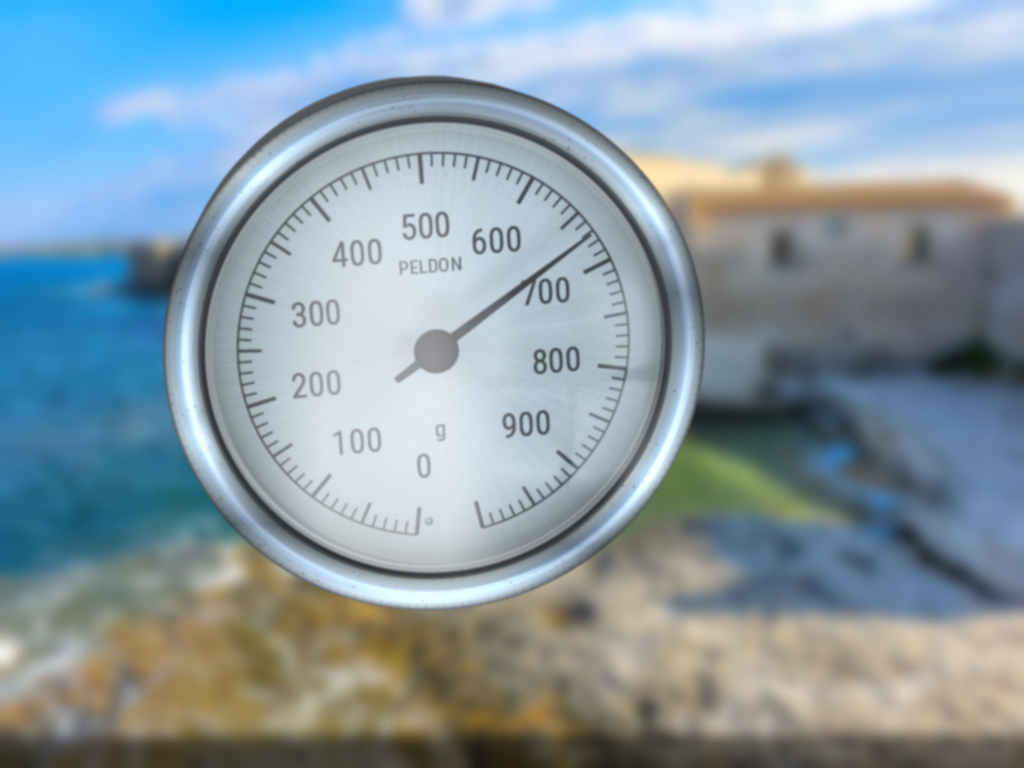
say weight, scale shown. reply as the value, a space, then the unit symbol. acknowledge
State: 670 g
